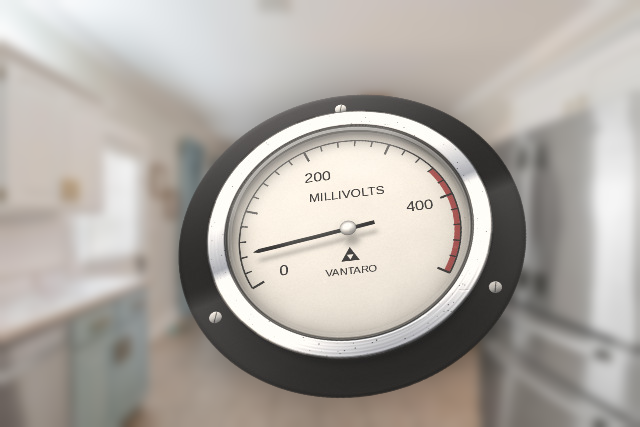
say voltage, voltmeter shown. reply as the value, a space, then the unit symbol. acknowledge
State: 40 mV
